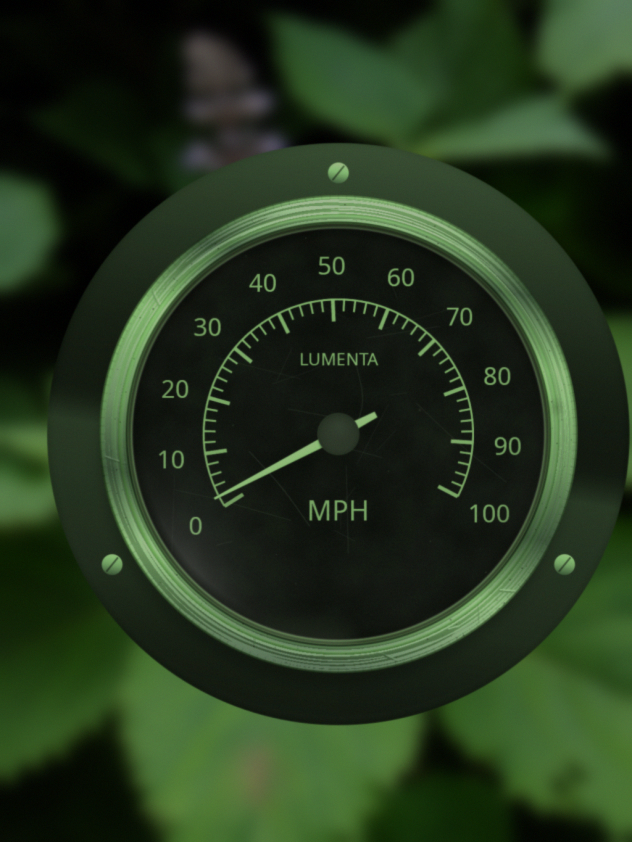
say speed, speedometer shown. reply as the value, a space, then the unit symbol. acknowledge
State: 2 mph
